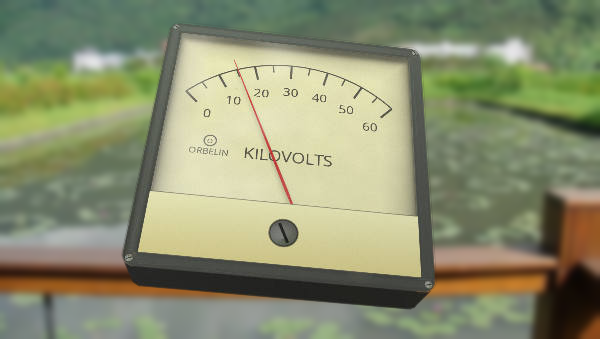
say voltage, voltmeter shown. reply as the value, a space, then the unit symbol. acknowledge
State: 15 kV
